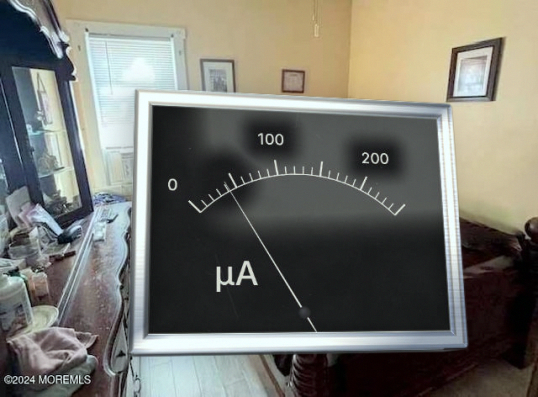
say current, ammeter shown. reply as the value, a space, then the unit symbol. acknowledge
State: 40 µA
